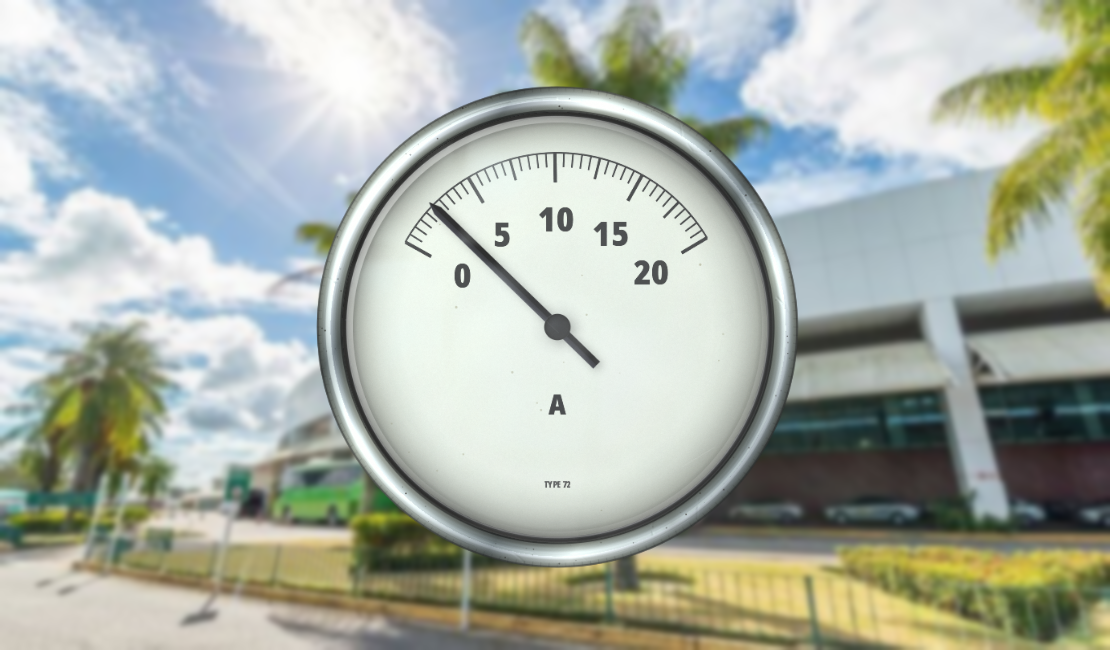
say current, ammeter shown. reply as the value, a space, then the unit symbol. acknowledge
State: 2.5 A
